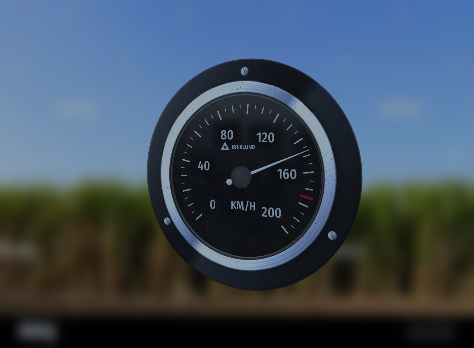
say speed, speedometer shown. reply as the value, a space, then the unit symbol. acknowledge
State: 147.5 km/h
